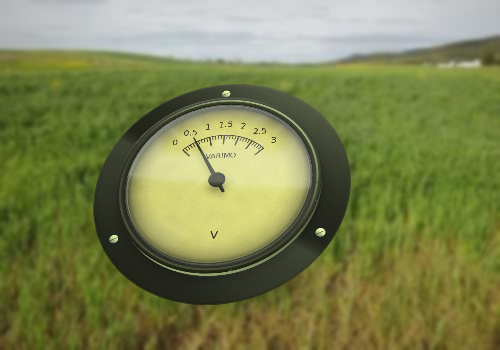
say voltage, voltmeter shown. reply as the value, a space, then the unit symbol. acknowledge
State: 0.5 V
